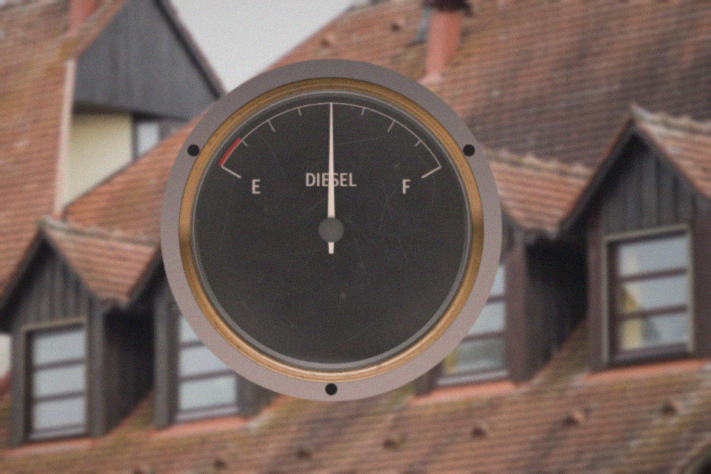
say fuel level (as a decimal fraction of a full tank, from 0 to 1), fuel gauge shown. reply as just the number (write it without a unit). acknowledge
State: 0.5
